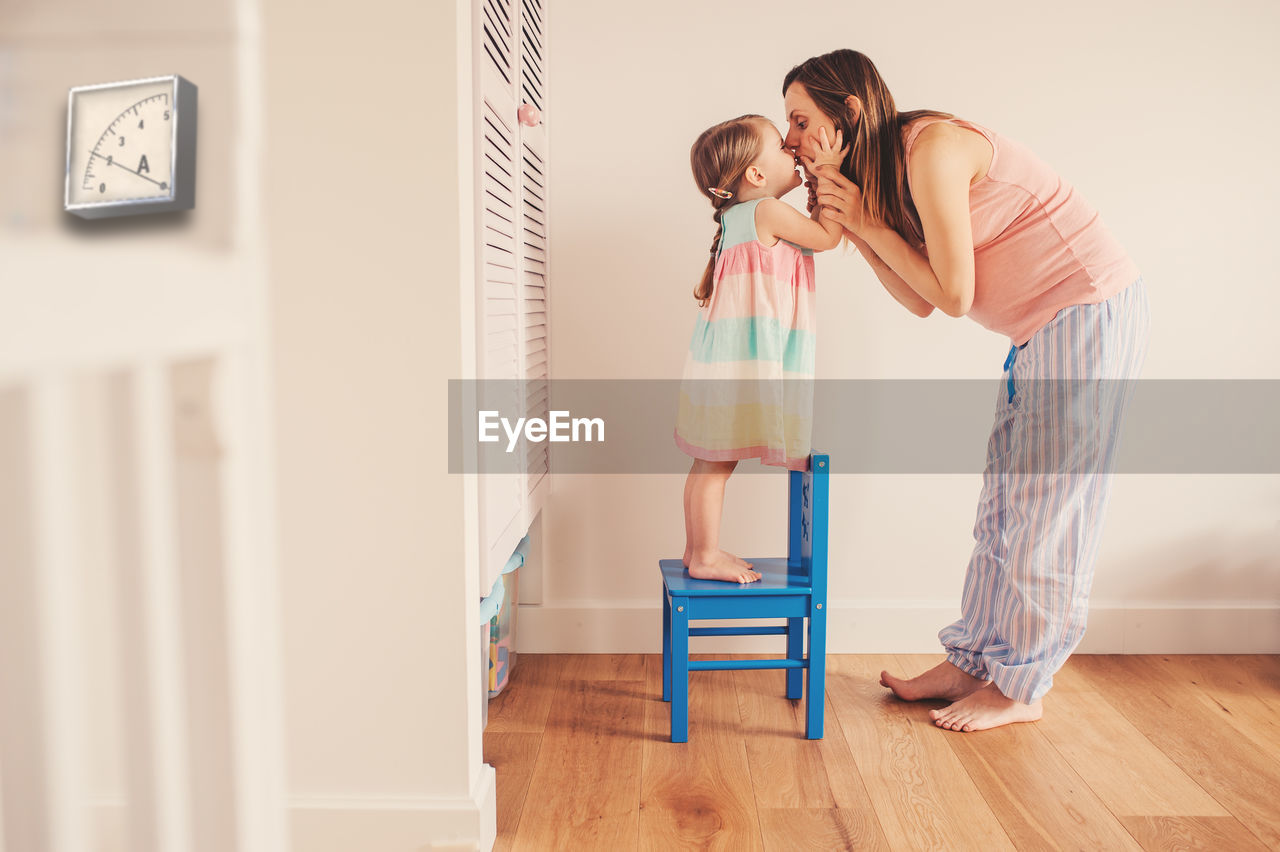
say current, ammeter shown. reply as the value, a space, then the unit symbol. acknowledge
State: 2 A
